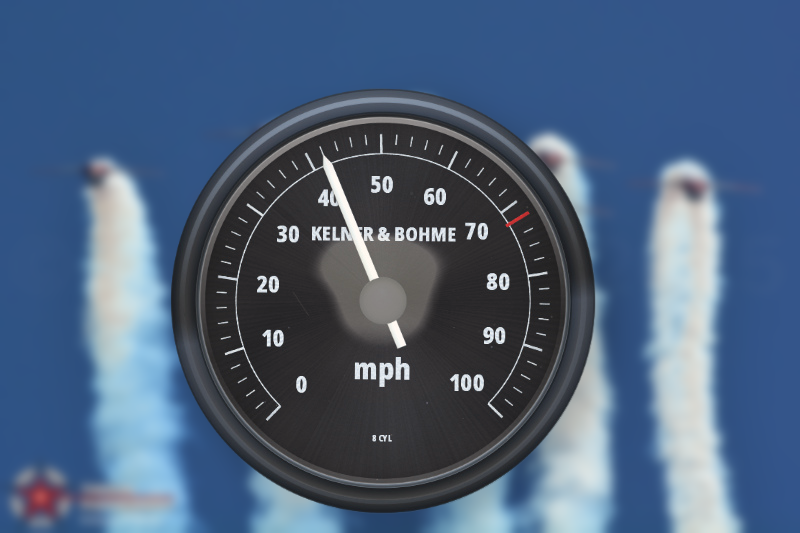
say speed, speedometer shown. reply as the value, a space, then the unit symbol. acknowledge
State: 42 mph
